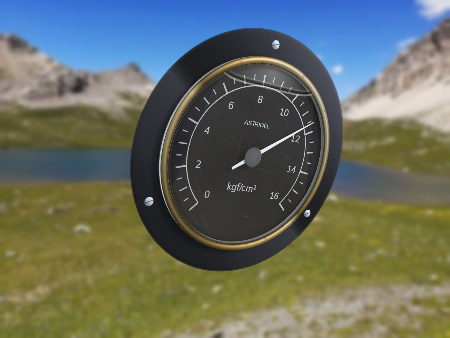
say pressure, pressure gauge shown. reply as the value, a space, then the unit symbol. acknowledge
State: 11.5 kg/cm²
